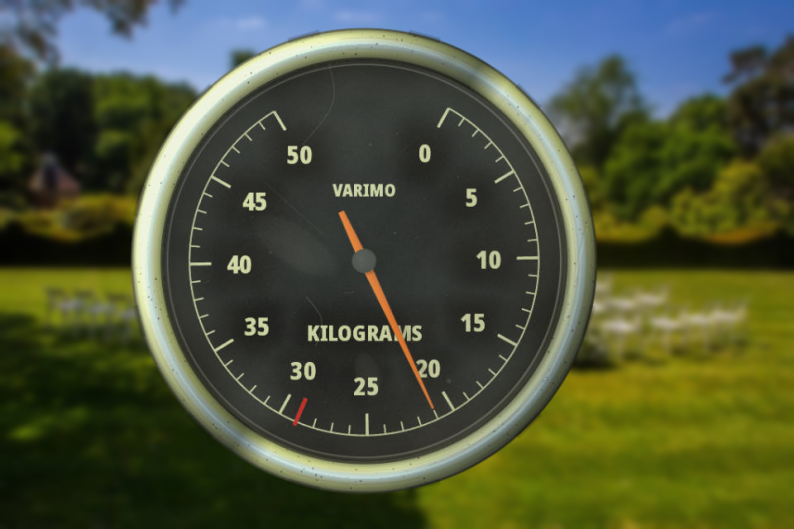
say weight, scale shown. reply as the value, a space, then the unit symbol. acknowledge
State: 21 kg
